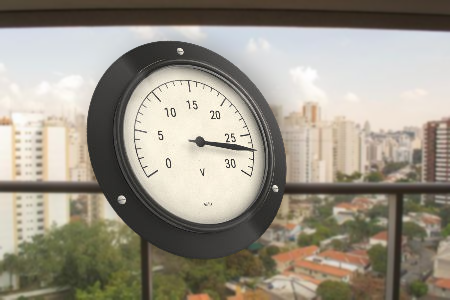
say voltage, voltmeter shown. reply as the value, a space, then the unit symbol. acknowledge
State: 27 V
